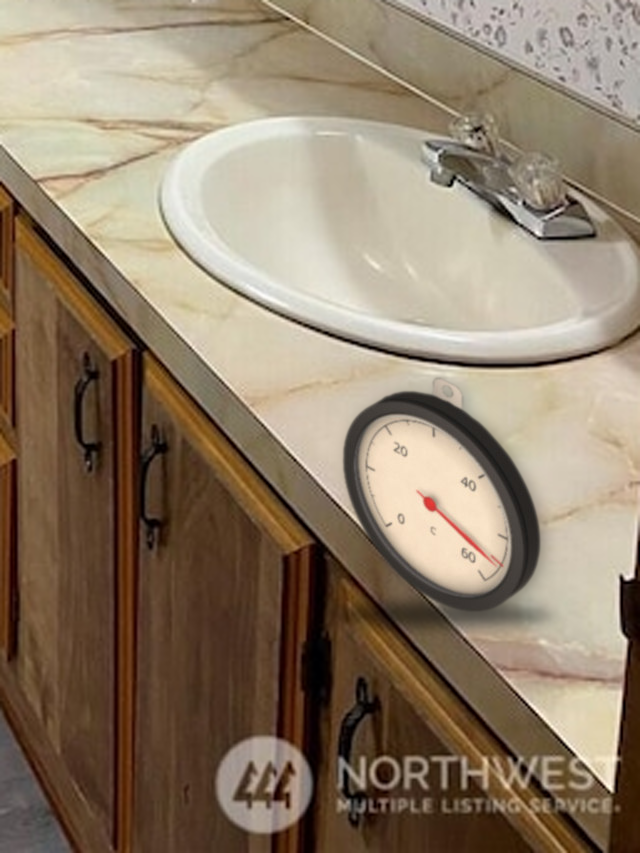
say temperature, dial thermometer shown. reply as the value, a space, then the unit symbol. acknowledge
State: 55 °C
